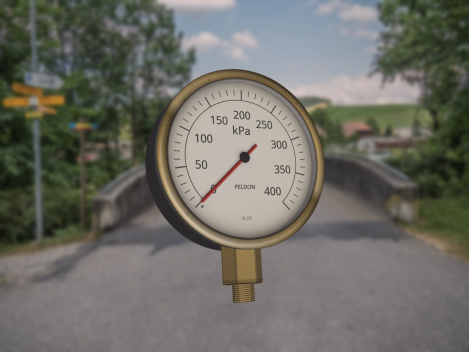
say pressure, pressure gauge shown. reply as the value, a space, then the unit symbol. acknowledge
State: 0 kPa
